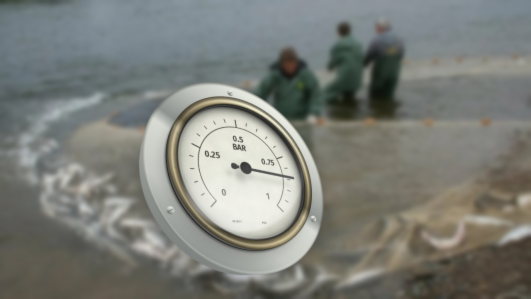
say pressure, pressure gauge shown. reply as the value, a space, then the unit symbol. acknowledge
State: 0.85 bar
